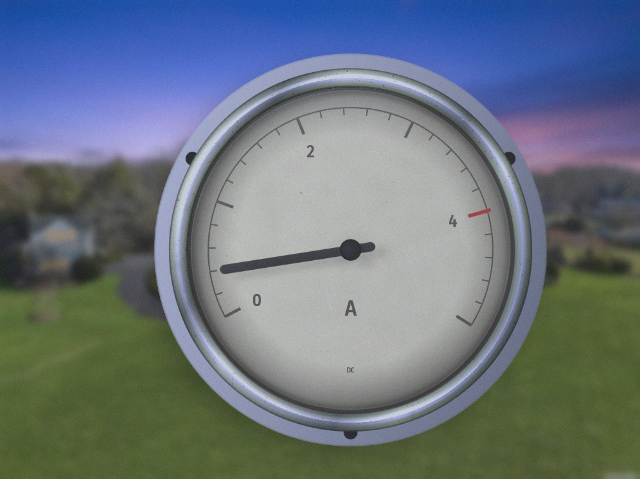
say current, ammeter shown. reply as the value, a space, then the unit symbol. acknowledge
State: 0.4 A
